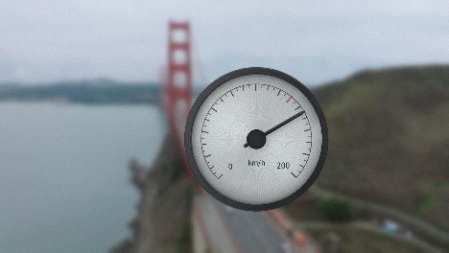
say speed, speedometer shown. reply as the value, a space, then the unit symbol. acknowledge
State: 145 km/h
